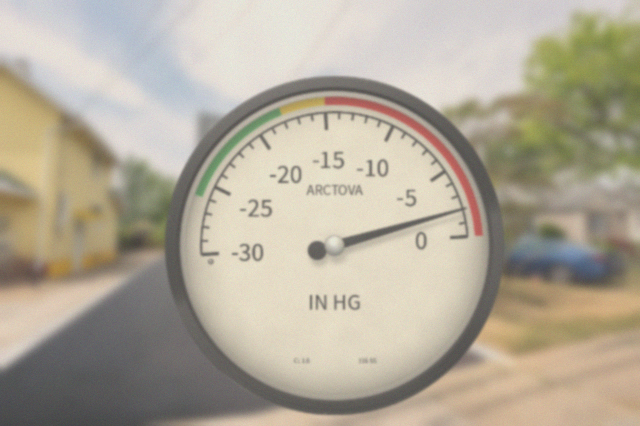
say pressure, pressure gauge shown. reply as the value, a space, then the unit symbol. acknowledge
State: -2 inHg
